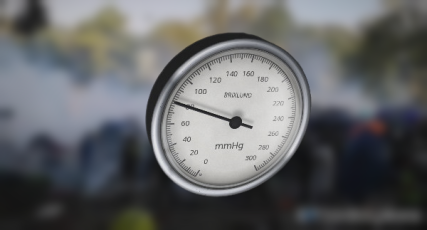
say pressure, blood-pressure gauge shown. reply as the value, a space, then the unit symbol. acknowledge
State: 80 mmHg
